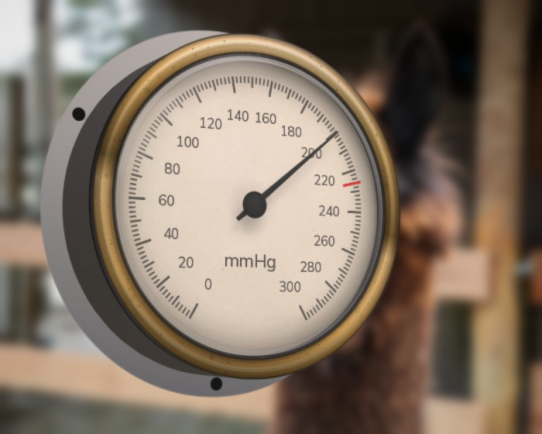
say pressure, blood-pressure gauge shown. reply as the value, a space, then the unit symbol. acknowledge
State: 200 mmHg
